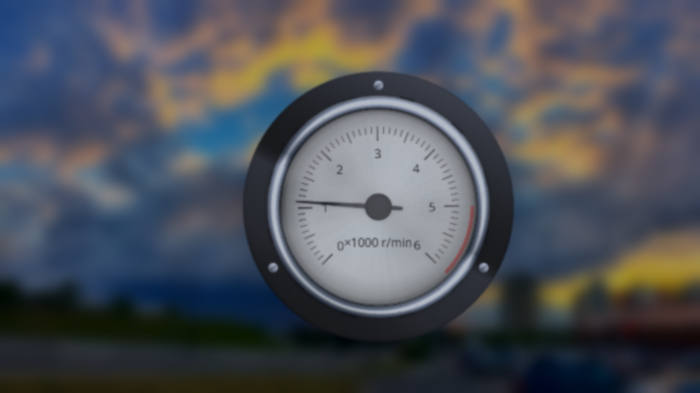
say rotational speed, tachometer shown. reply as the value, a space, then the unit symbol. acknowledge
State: 1100 rpm
